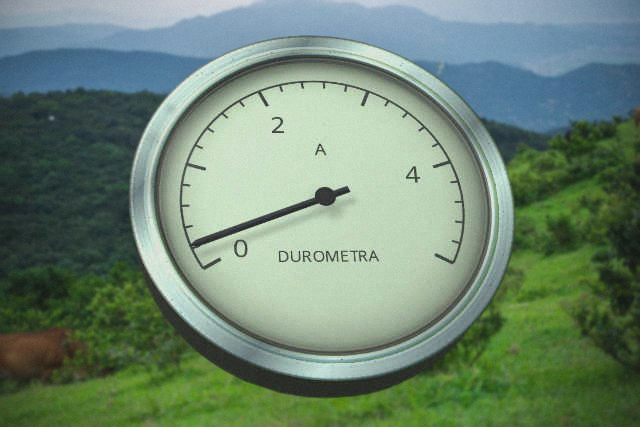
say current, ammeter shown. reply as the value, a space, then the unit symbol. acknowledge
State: 0.2 A
